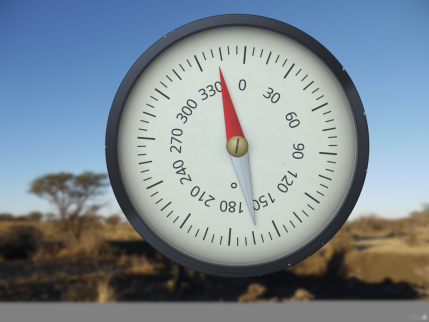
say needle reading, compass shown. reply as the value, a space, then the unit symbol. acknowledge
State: 342.5 °
